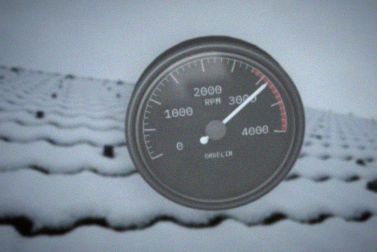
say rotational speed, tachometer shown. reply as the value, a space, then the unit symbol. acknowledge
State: 3100 rpm
